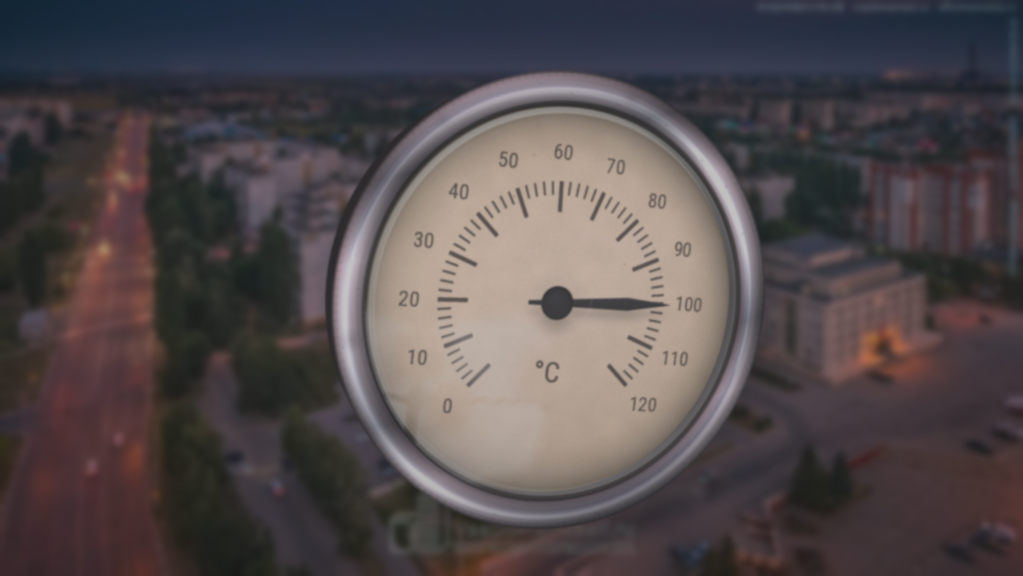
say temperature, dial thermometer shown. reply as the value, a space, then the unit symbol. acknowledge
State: 100 °C
